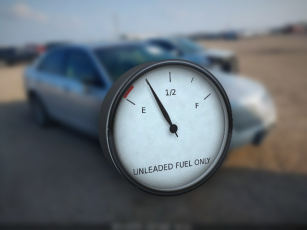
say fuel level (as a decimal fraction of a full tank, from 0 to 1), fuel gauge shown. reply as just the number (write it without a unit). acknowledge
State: 0.25
